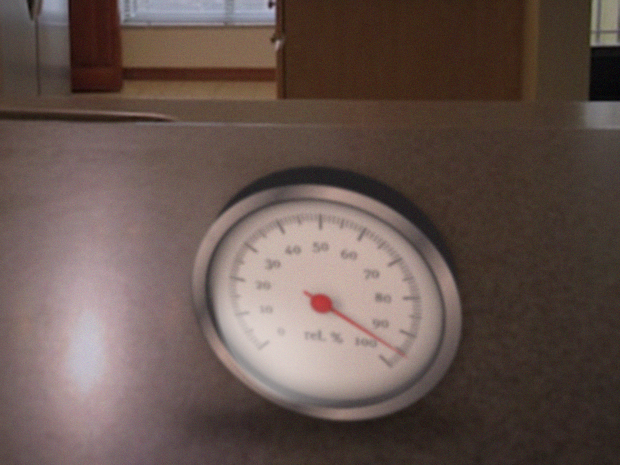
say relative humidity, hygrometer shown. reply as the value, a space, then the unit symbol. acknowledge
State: 95 %
